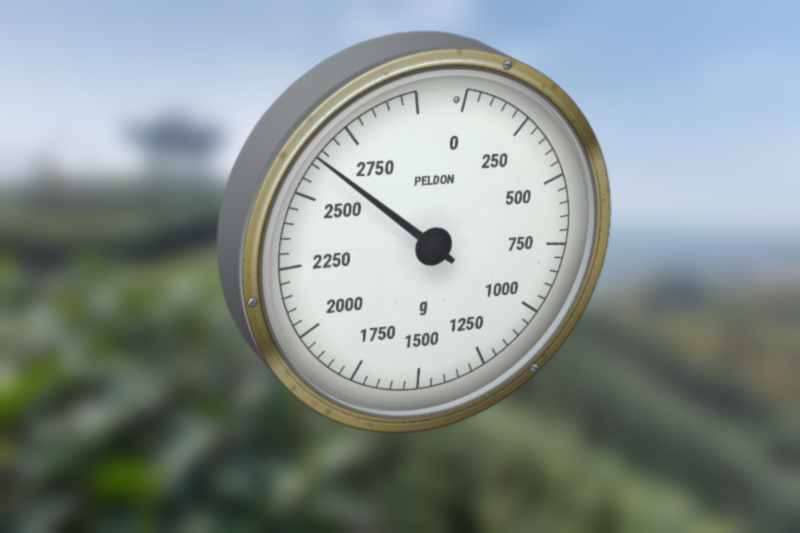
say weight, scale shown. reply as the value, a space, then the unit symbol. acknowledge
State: 2625 g
